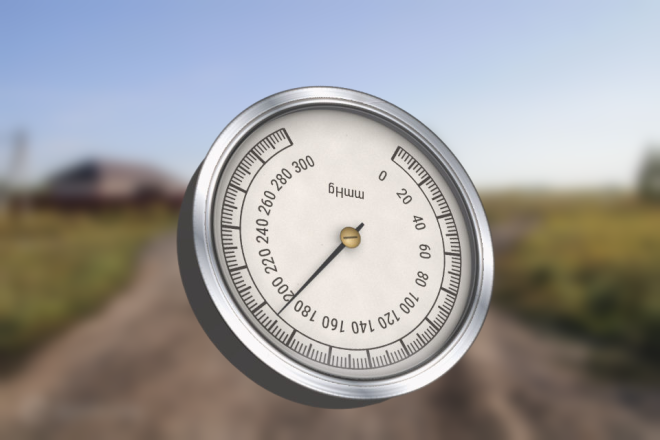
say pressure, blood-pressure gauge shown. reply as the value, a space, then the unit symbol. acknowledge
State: 192 mmHg
